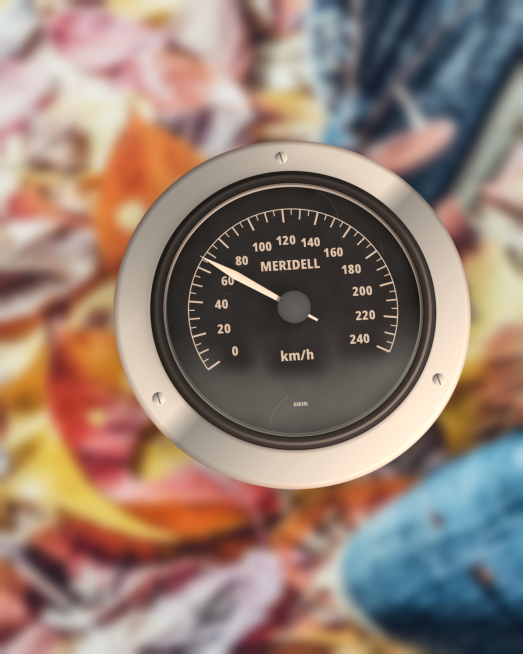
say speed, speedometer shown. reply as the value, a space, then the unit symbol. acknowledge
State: 65 km/h
